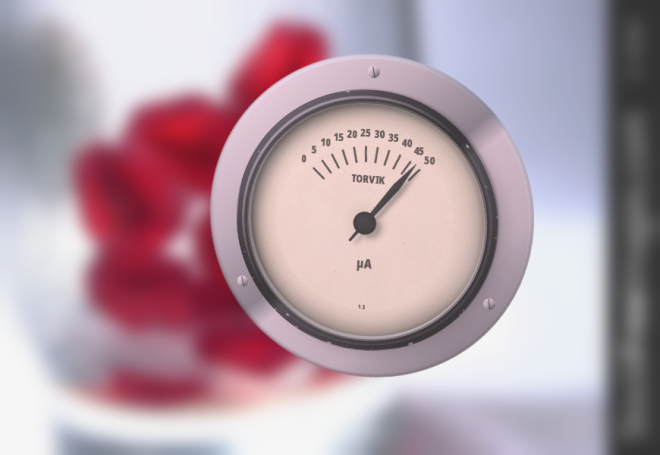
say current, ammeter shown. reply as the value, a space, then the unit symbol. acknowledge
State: 47.5 µA
